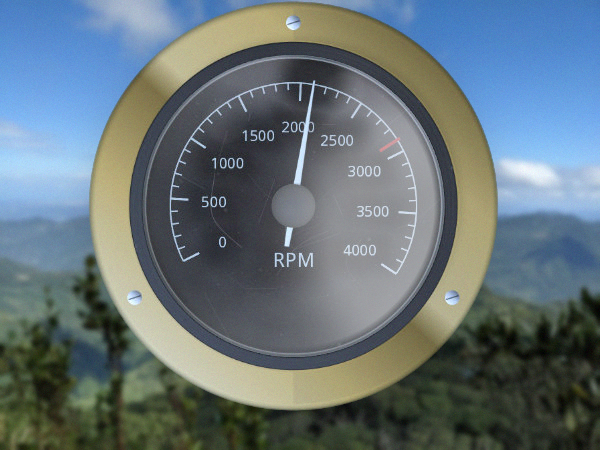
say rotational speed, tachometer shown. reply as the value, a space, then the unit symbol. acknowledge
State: 2100 rpm
